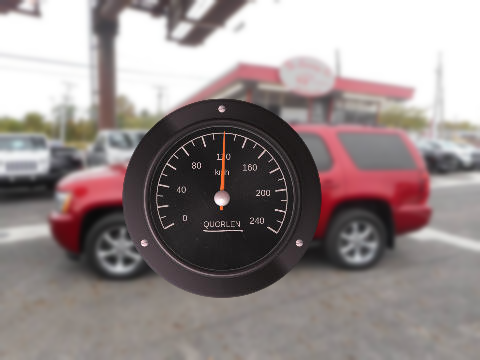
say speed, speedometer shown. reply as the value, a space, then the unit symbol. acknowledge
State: 120 km/h
